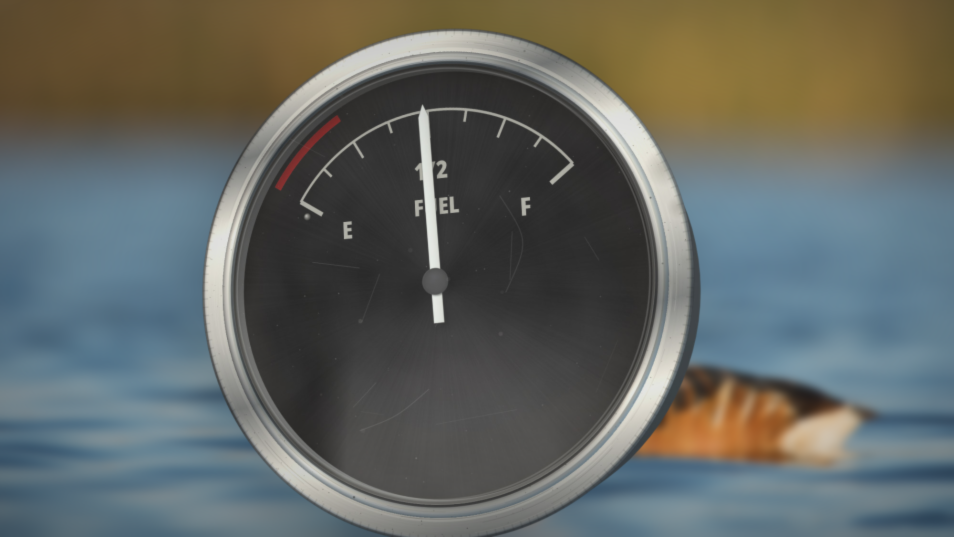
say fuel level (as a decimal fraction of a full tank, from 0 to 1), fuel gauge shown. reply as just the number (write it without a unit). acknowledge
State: 0.5
